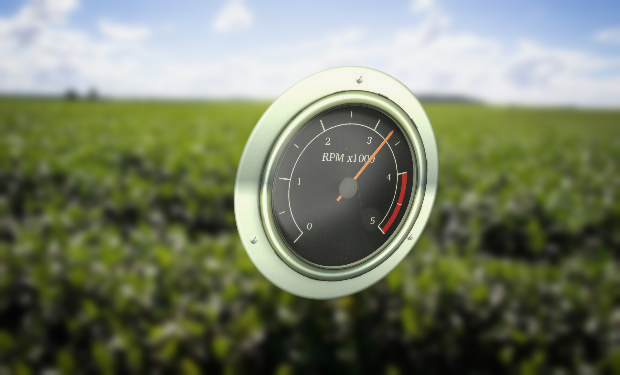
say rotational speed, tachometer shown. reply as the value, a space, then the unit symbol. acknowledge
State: 3250 rpm
